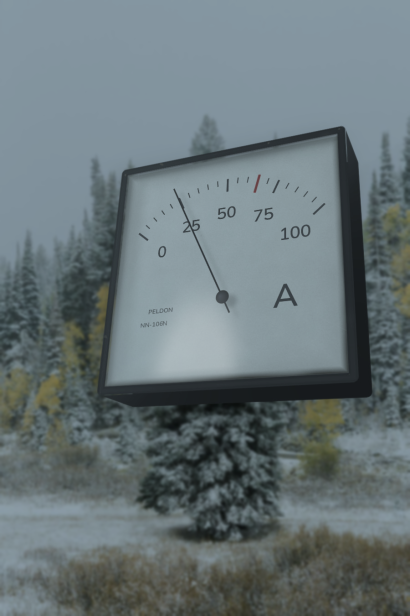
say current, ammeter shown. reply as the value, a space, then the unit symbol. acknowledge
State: 25 A
